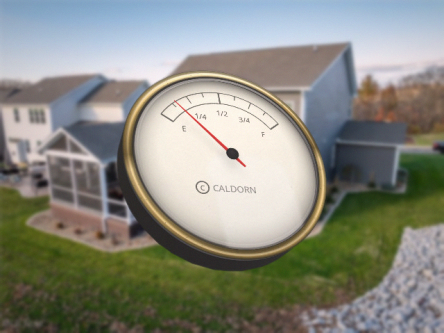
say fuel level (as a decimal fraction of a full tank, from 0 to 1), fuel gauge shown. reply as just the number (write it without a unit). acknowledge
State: 0.125
